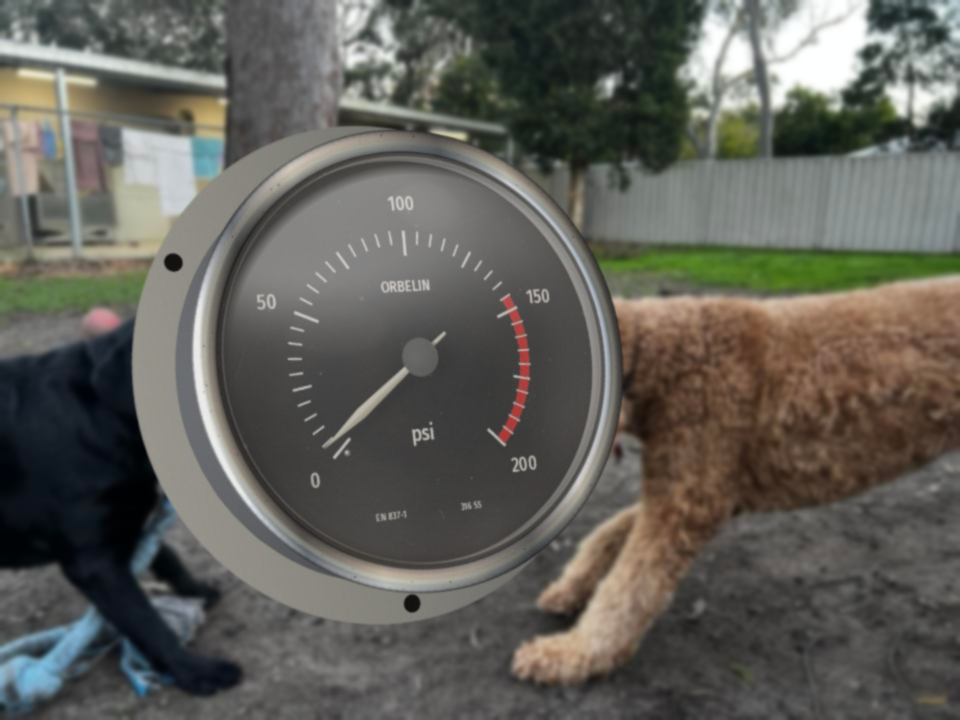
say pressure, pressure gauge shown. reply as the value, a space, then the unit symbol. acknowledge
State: 5 psi
